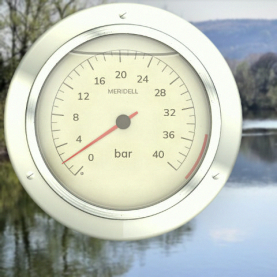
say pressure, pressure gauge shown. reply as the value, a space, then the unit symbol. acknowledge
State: 2 bar
